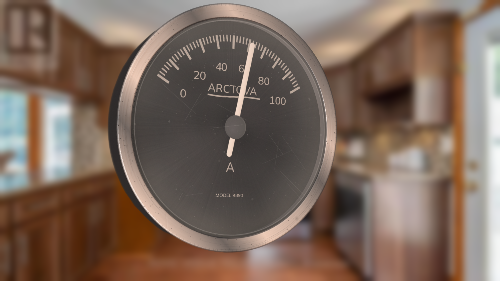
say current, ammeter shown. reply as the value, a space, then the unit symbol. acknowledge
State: 60 A
